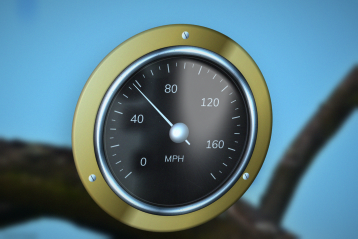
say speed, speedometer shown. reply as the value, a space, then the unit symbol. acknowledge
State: 57.5 mph
